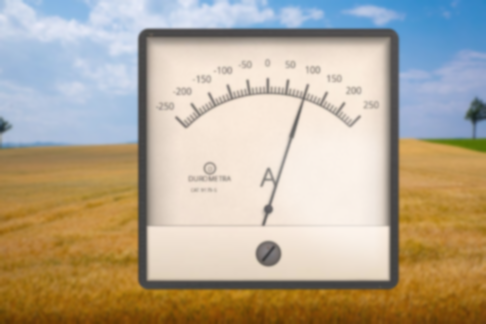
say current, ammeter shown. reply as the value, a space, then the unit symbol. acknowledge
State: 100 A
